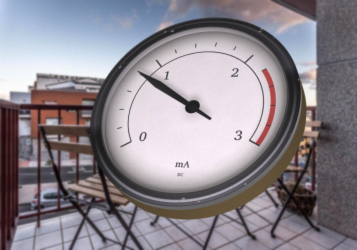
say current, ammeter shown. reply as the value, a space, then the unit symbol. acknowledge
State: 0.8 mA
